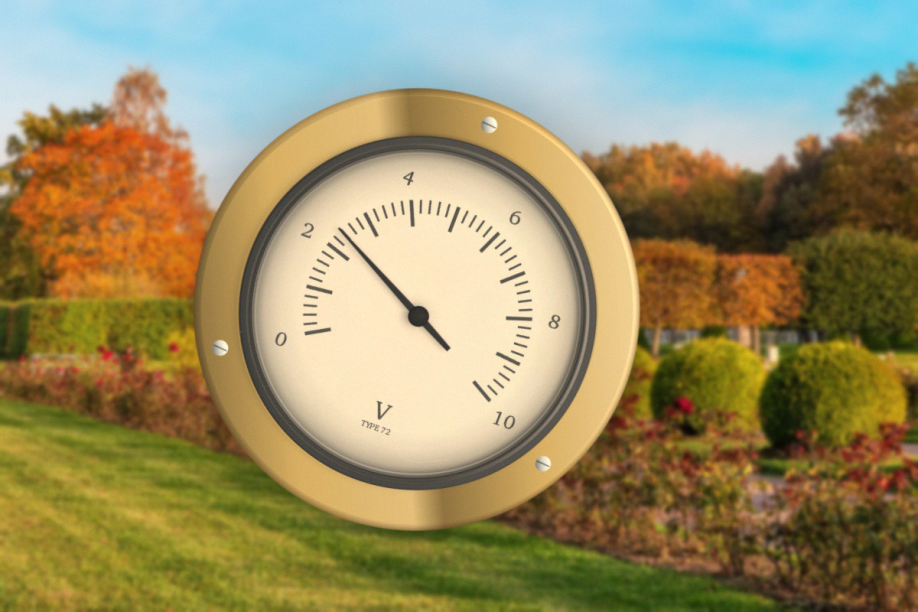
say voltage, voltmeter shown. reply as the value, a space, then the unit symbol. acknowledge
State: 2.4 V
